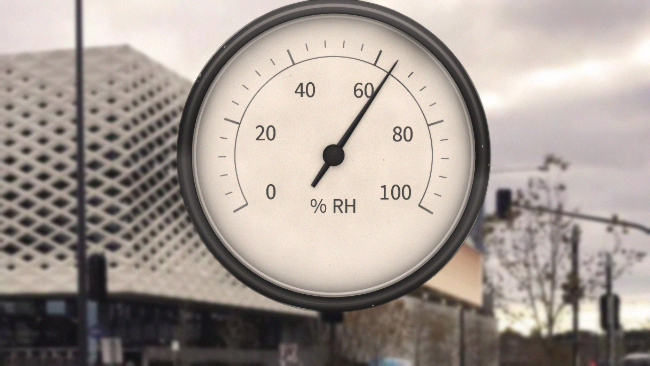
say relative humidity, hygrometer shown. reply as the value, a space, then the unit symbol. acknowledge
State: 64 %
